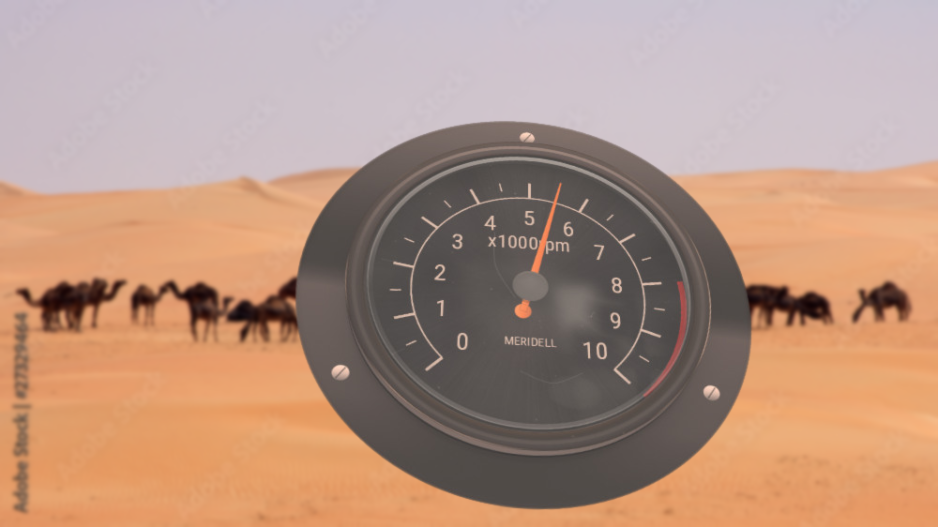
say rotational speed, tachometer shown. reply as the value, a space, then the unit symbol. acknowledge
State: 5500 rpm
